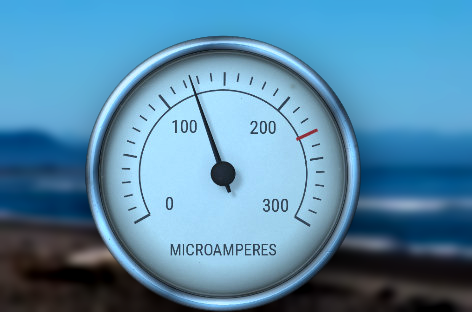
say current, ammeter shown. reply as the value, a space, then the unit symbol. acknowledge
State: 125 µA
